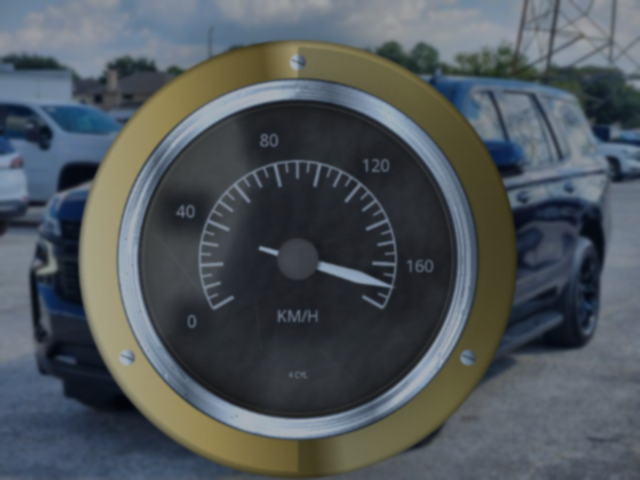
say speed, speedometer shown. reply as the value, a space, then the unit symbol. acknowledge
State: 170 km/h
